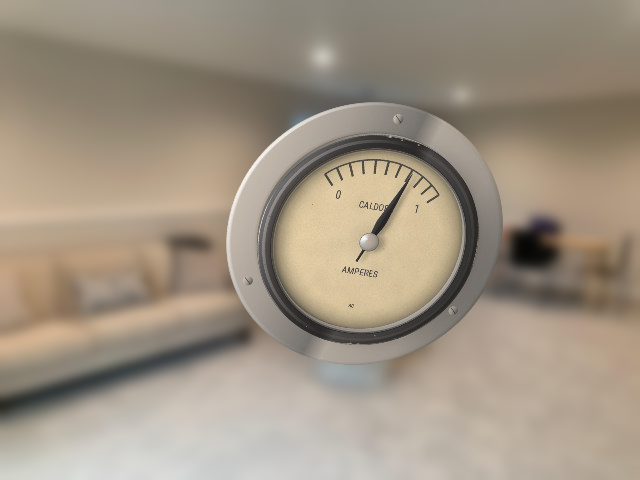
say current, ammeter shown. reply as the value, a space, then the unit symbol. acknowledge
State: 0.7 A
